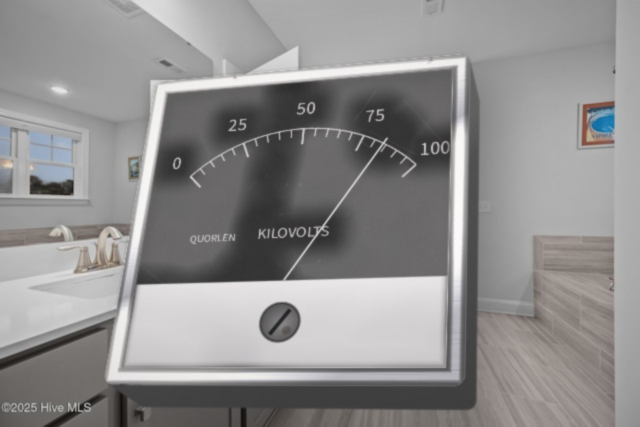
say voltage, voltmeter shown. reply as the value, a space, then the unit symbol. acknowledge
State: 85 kV
